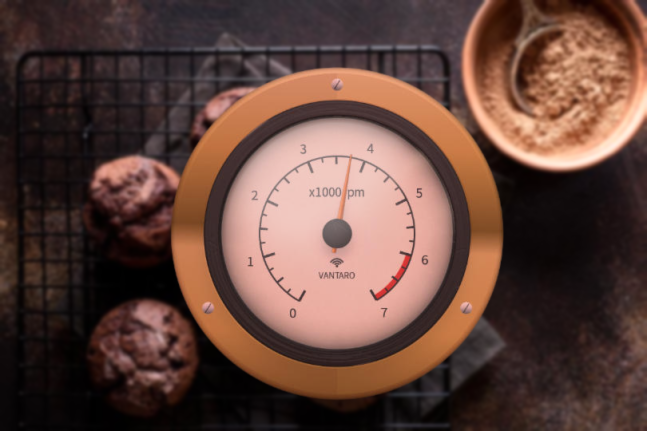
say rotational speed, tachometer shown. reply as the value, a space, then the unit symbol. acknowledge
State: 3750 rpm
